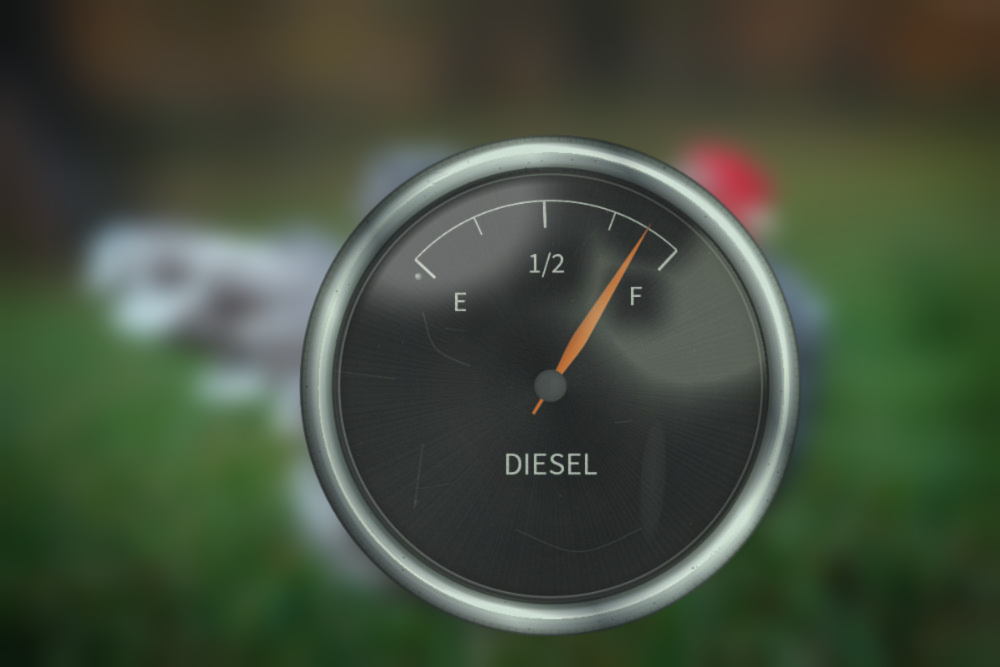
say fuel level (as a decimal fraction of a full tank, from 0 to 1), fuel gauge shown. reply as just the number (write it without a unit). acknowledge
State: 0.875
